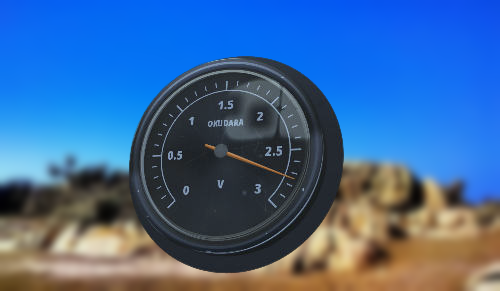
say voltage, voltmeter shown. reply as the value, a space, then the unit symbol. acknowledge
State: 2.75 V
